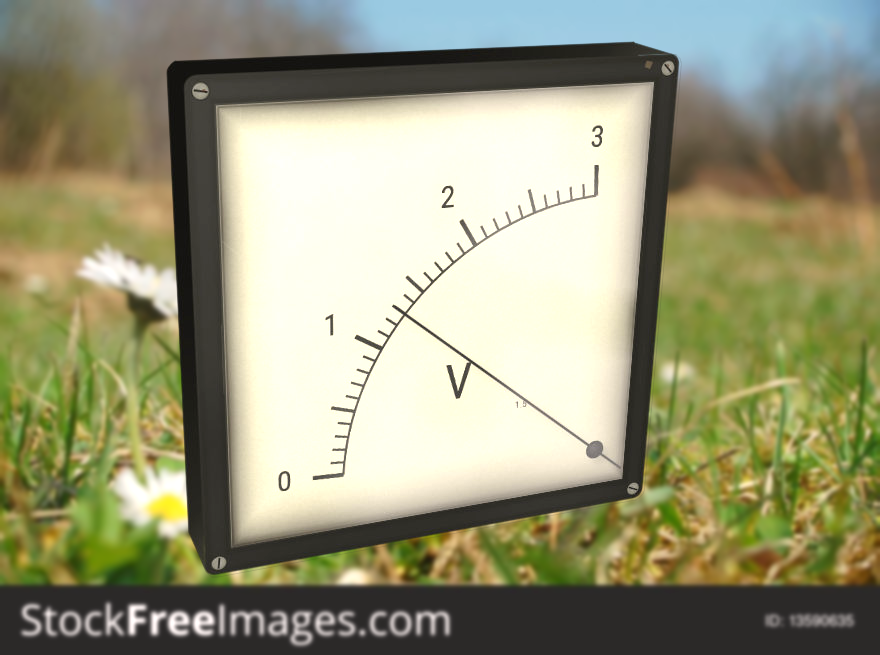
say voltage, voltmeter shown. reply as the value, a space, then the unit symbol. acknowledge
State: 1.3 V
